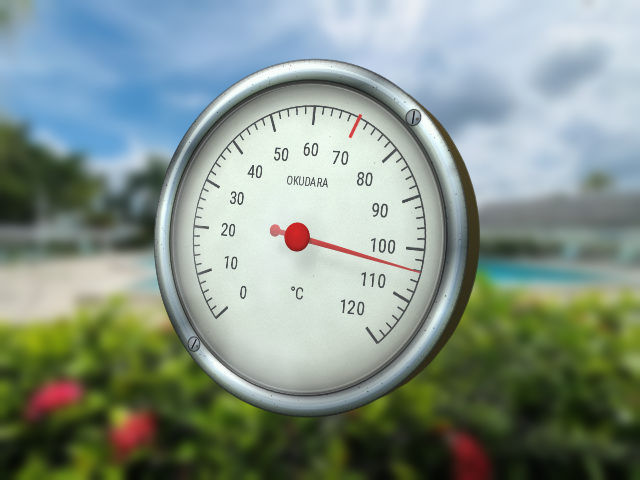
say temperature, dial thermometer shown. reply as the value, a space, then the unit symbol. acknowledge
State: 104 °C
